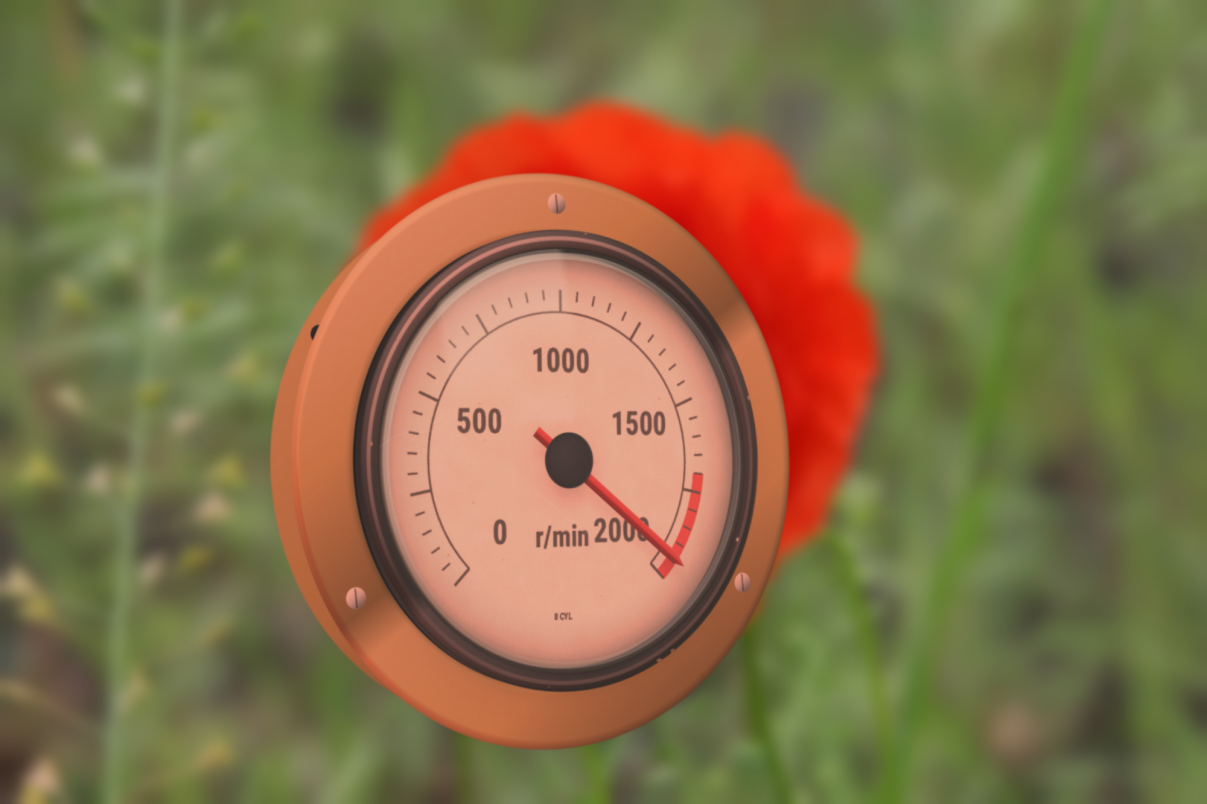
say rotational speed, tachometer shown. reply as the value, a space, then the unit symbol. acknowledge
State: 1950 rpm
